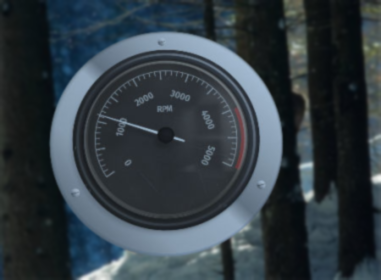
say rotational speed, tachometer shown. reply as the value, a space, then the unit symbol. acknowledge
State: 1100 rpm
